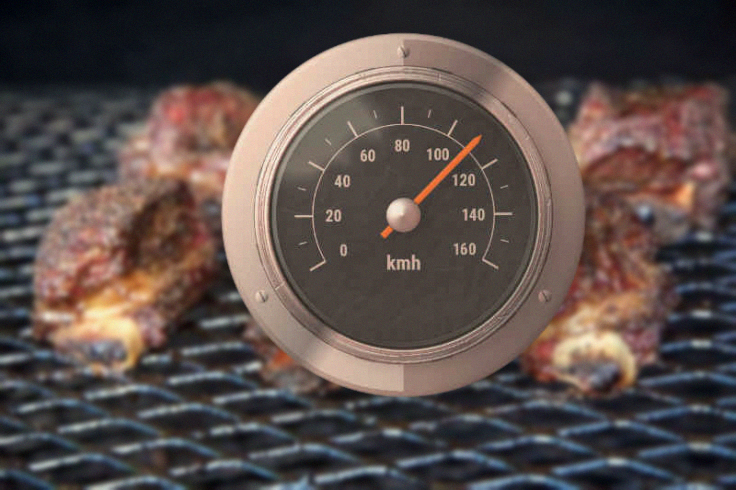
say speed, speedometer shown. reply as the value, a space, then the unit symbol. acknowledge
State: 110 km/h
